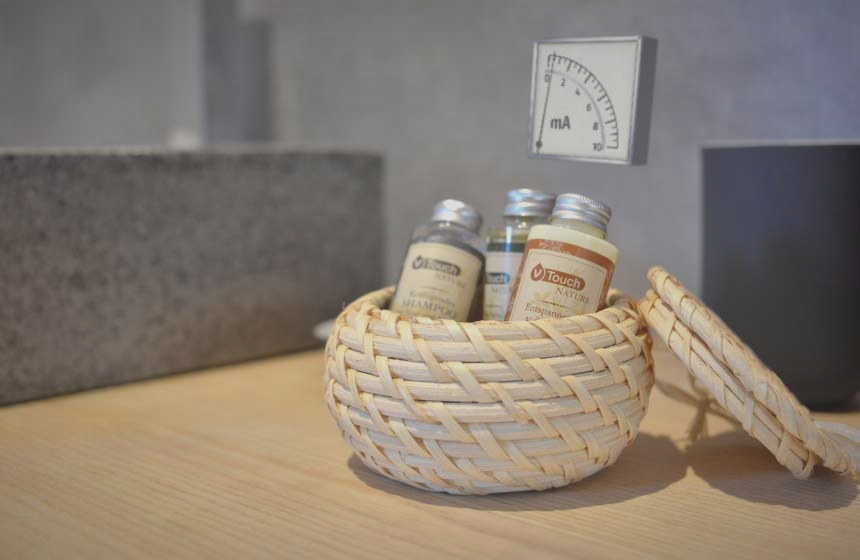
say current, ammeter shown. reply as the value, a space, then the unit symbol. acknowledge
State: 0.5 mA
